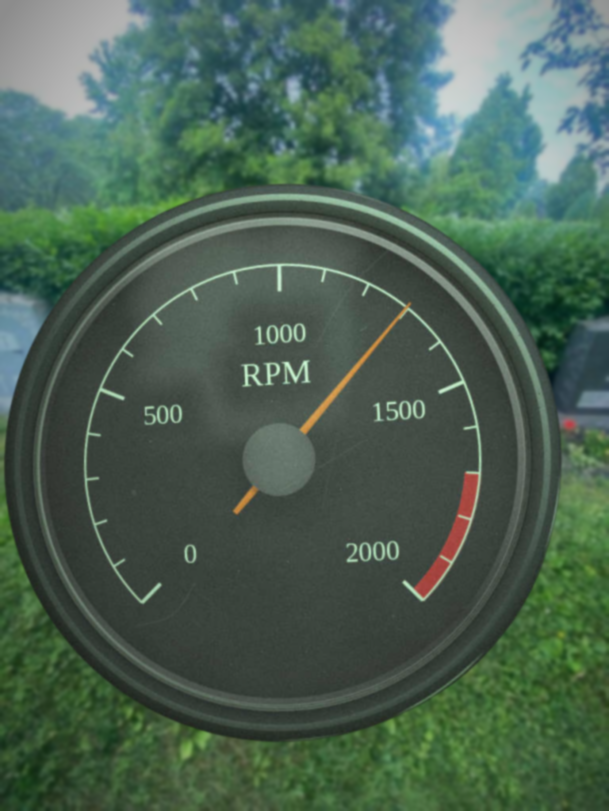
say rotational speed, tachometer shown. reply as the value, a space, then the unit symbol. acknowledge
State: 1300 rpm
